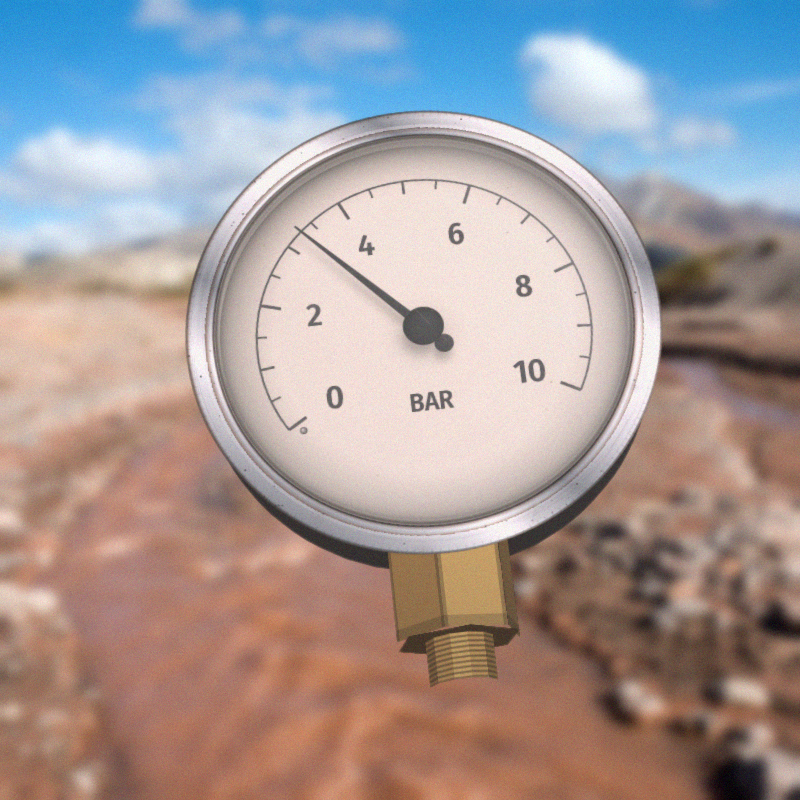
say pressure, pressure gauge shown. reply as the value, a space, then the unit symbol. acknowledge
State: 3.25 bar
